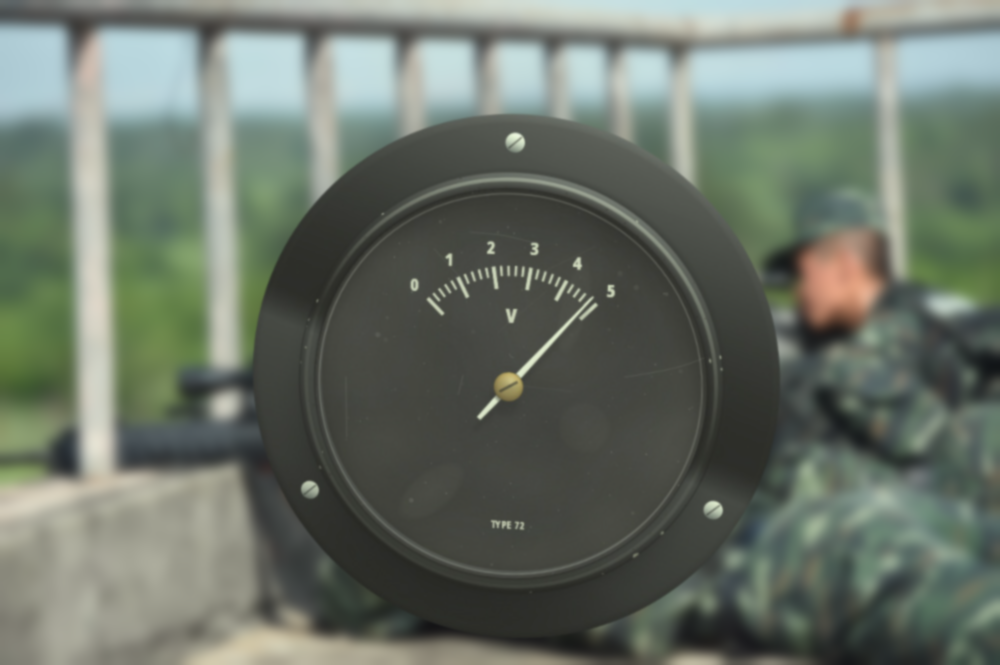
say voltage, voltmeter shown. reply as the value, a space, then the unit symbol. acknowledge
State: 4.8 V
